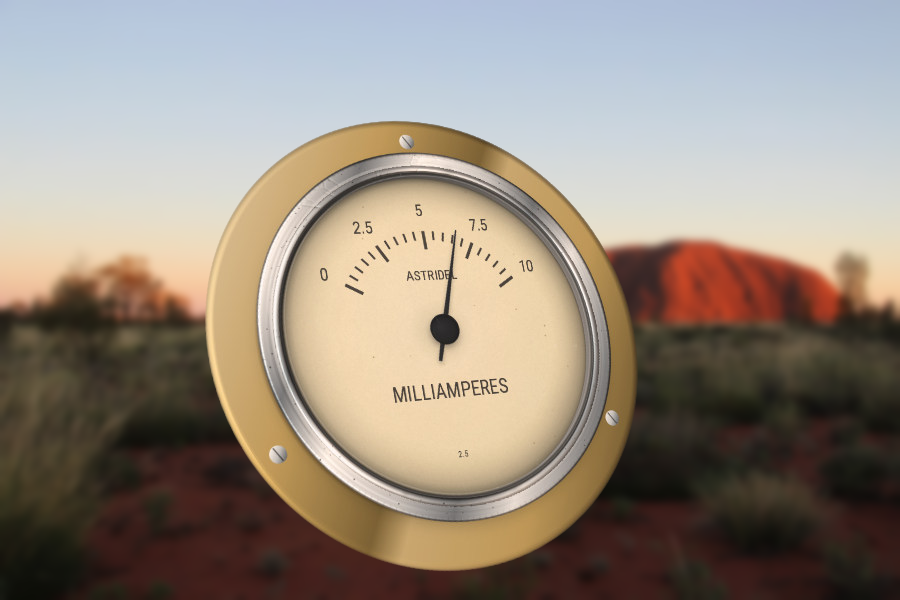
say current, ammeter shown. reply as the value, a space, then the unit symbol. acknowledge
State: 6.5 mA
